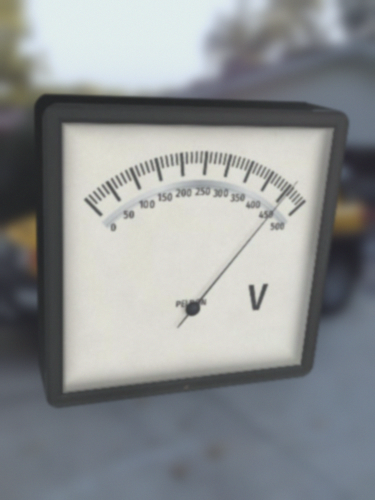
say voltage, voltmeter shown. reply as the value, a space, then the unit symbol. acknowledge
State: 450 V
